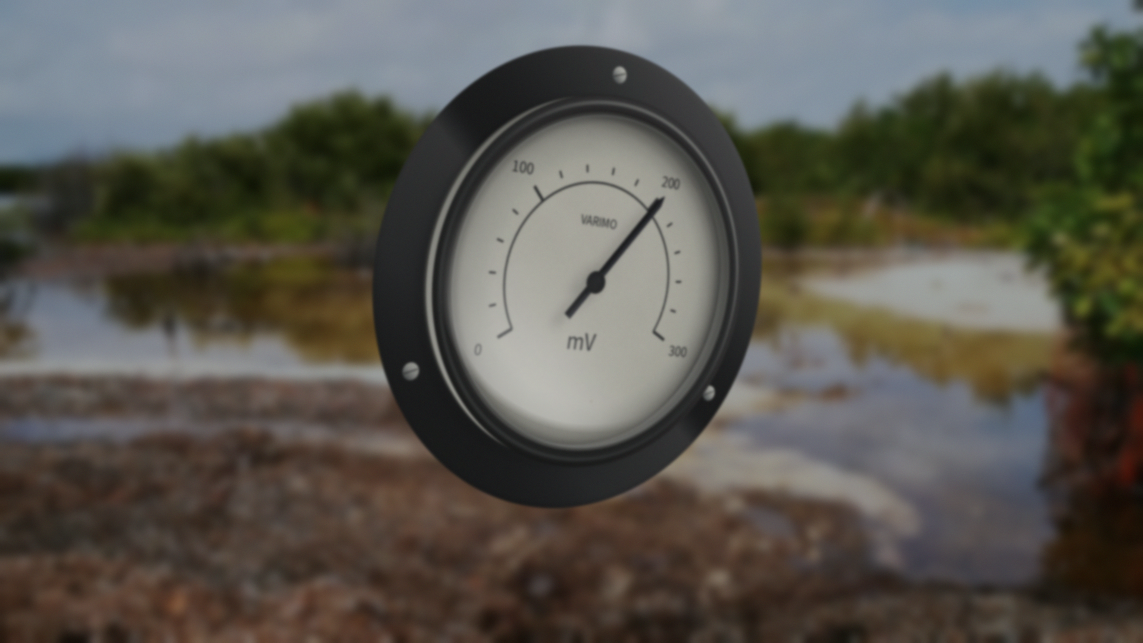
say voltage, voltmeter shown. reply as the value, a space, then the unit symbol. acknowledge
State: 200 mV
